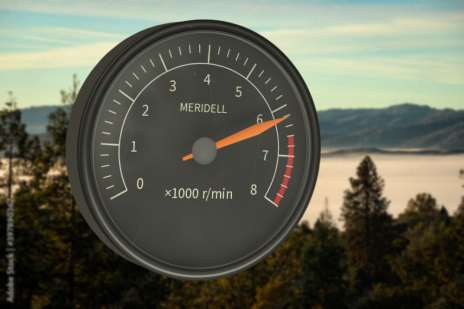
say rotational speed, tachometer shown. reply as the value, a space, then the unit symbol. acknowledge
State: 6200 rpm
